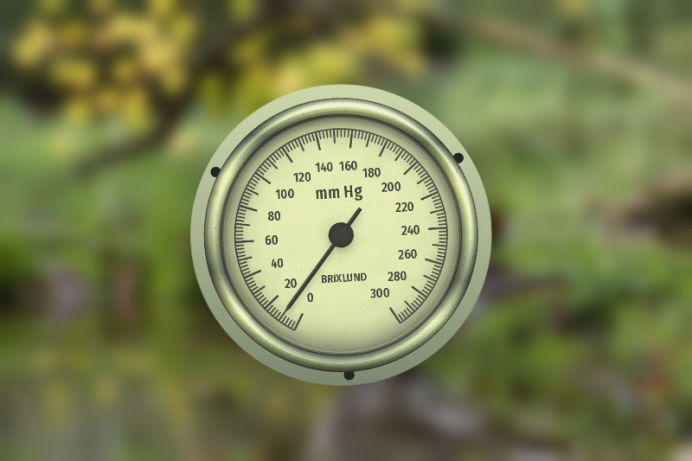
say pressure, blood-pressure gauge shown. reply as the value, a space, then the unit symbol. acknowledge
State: 10 mmHg
